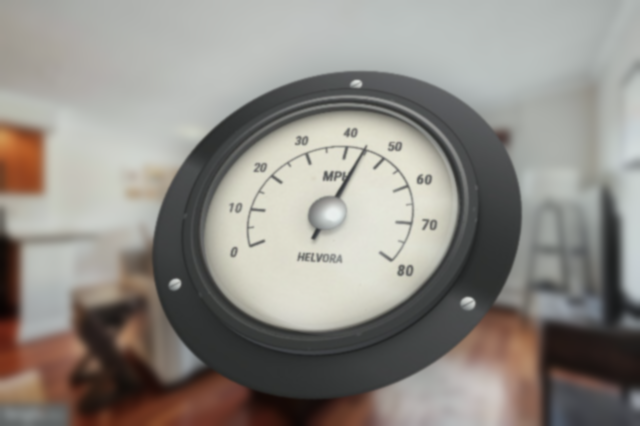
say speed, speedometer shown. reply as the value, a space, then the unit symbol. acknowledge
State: 45 mph
